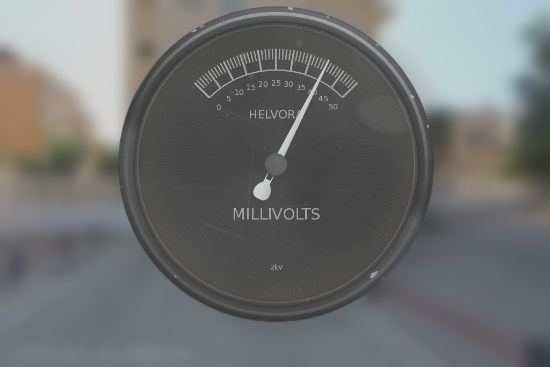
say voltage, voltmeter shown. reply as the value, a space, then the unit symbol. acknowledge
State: 40 mV
